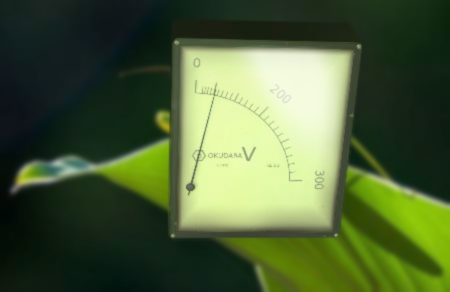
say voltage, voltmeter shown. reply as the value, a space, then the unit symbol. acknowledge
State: 100 V
